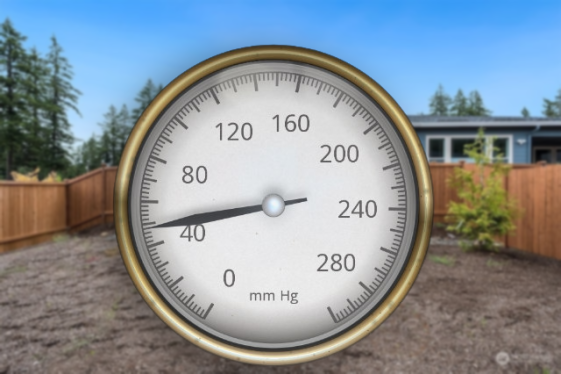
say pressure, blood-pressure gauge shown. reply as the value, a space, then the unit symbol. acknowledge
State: 48 mmHg
